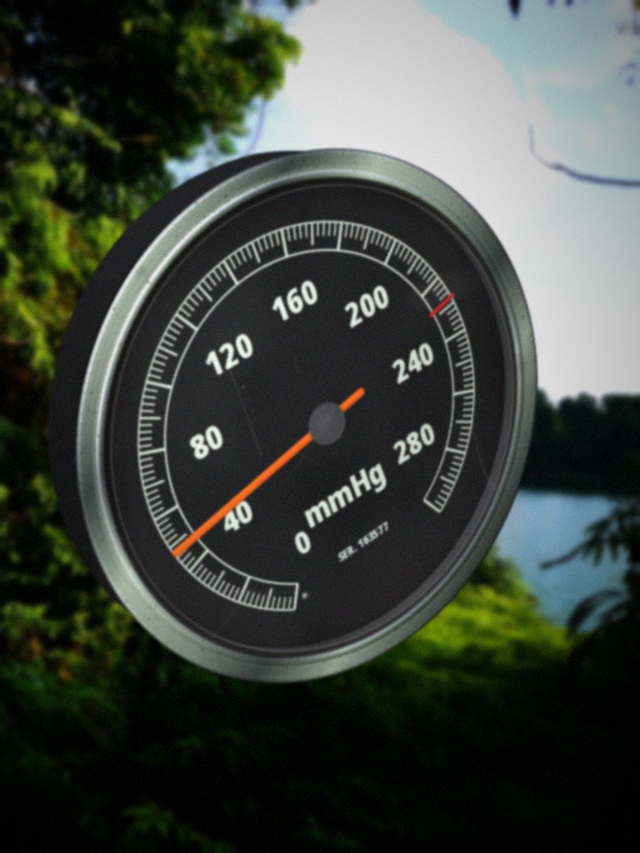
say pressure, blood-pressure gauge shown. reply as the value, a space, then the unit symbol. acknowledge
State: 50 mmHg
